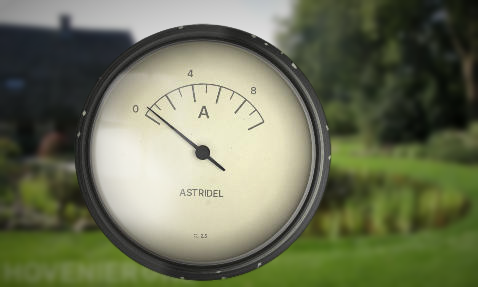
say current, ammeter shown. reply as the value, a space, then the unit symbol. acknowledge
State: 0.5 A
